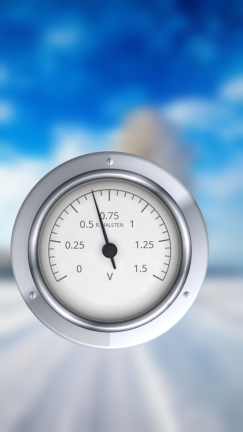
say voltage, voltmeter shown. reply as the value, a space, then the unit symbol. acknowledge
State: 0.65 V
